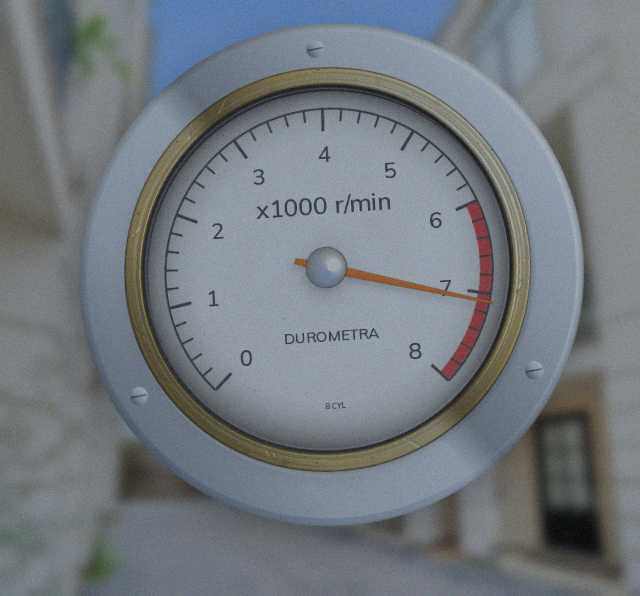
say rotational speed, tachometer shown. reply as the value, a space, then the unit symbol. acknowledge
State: 7100 rpm
